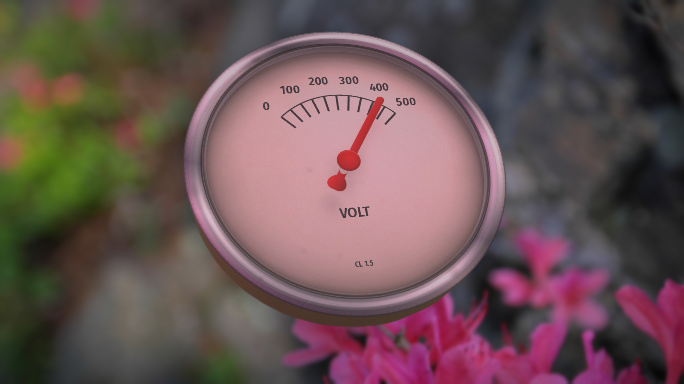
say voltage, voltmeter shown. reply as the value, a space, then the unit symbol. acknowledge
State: 425 V
